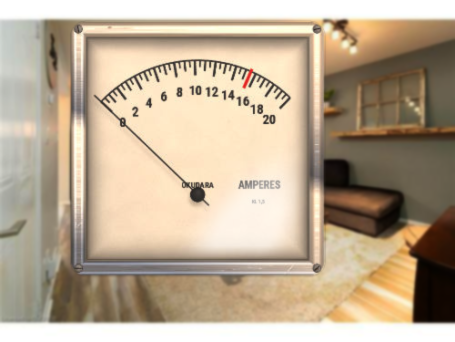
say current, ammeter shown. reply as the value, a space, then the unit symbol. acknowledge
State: 0 A
